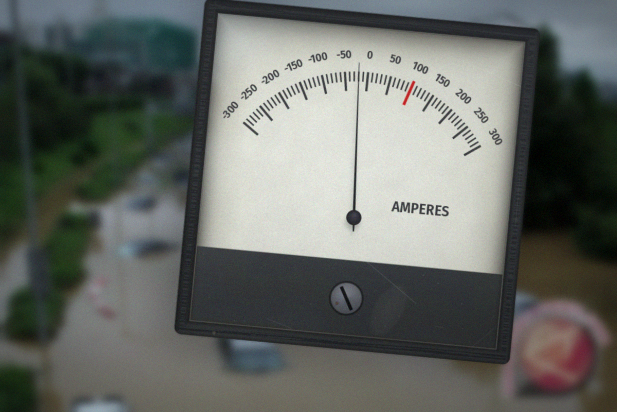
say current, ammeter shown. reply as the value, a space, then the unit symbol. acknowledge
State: -20 A
